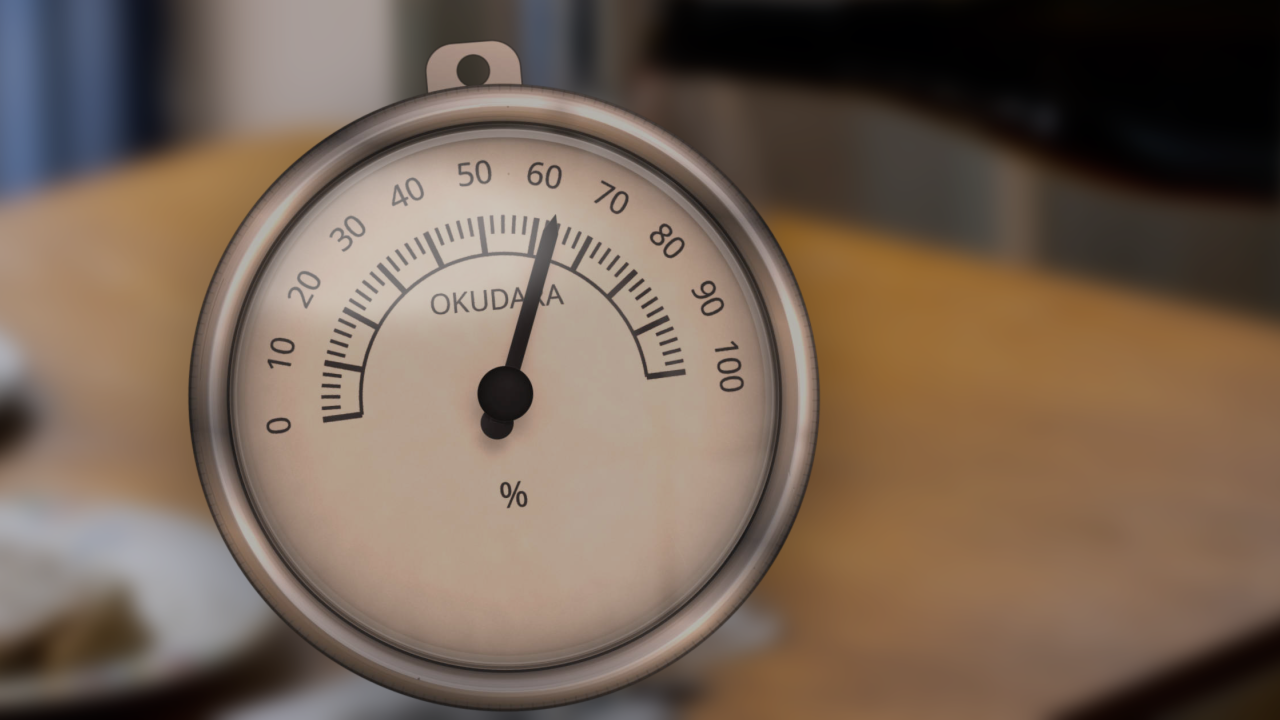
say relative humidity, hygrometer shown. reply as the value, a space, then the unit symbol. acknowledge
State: 63 %
